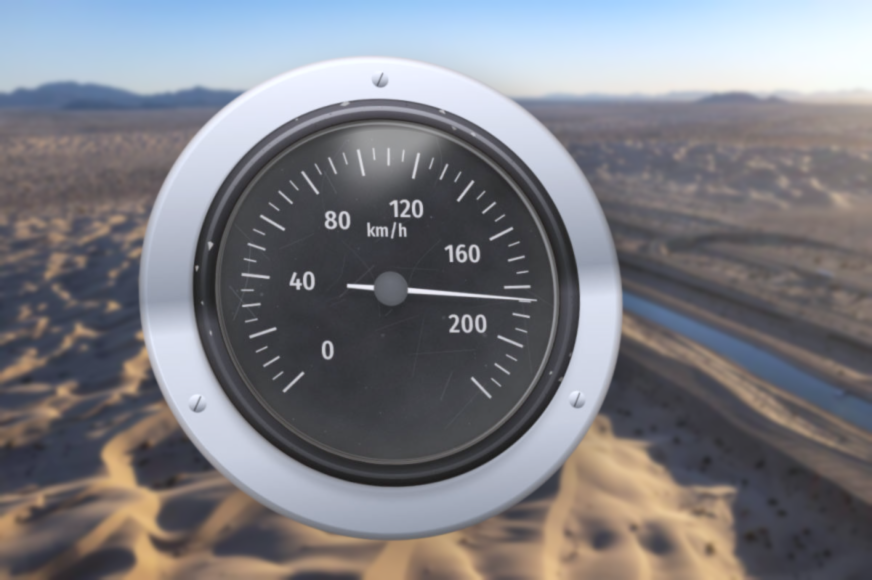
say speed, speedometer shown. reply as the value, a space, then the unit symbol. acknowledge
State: 185 km/h
